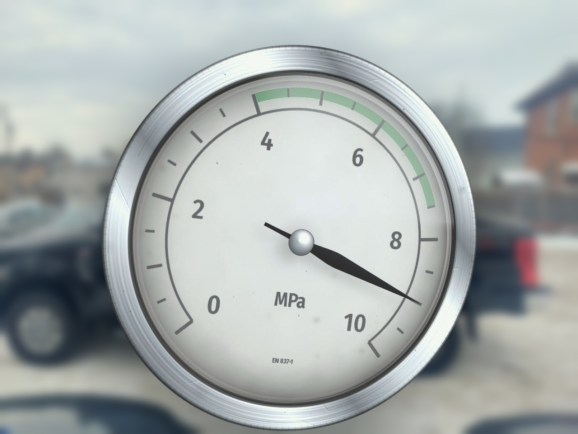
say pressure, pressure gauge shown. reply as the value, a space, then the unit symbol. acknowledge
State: 9 MPa
